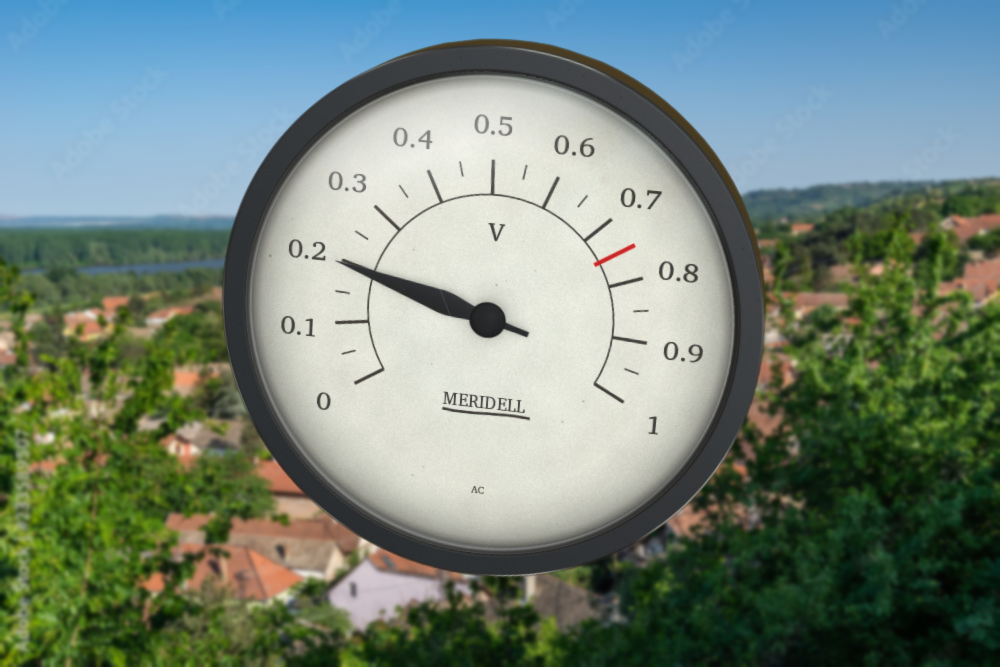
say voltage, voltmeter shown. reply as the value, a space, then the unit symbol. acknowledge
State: 0.2 V
